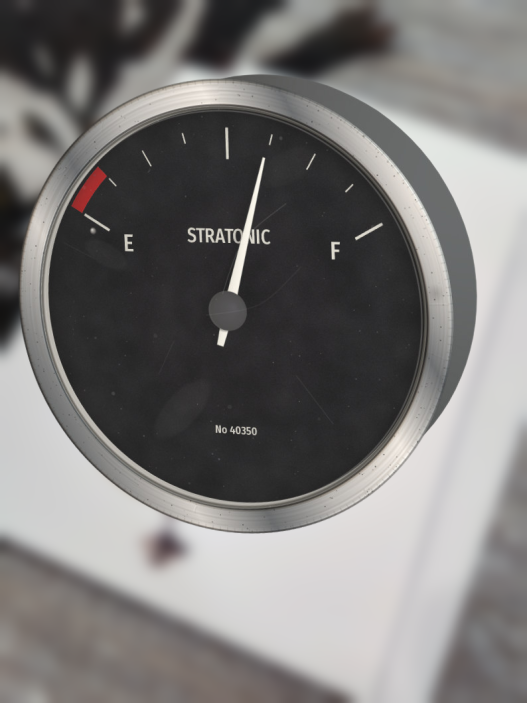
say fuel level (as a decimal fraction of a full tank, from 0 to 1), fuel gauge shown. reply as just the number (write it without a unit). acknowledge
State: 0.625
